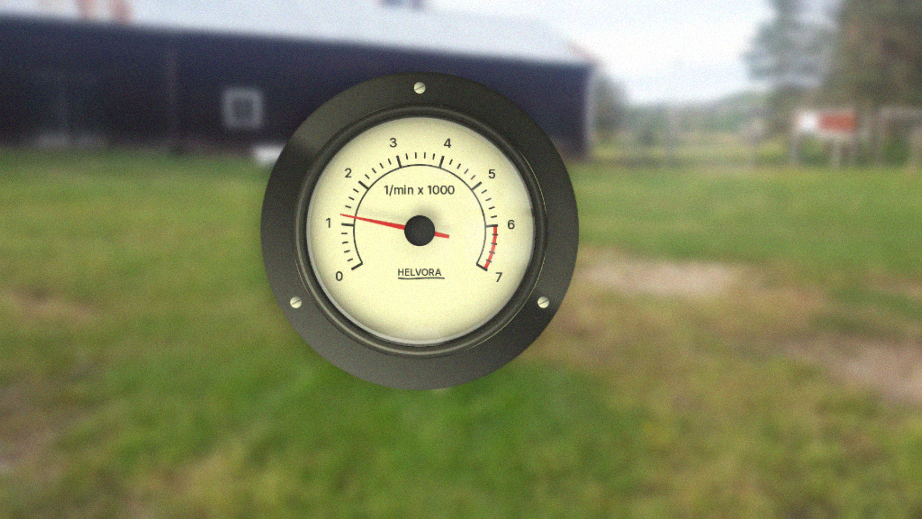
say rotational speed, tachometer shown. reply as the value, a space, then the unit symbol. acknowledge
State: 1200 rpm
